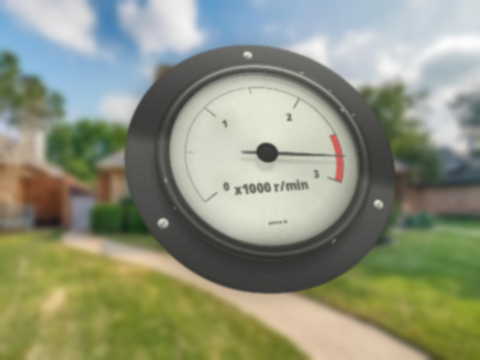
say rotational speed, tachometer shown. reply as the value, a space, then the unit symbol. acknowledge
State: 2750 rpm
